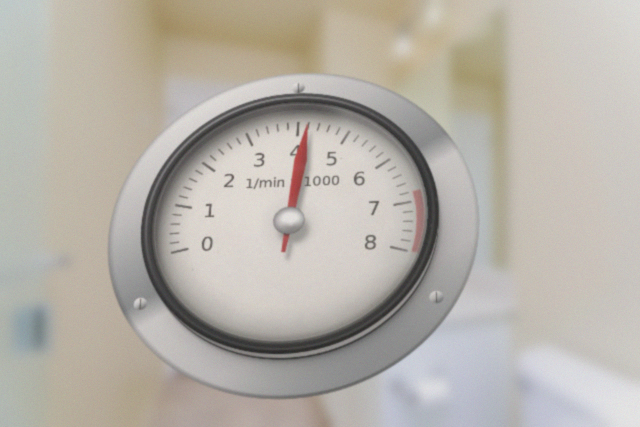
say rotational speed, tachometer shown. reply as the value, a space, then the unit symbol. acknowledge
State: 4200 rpm
